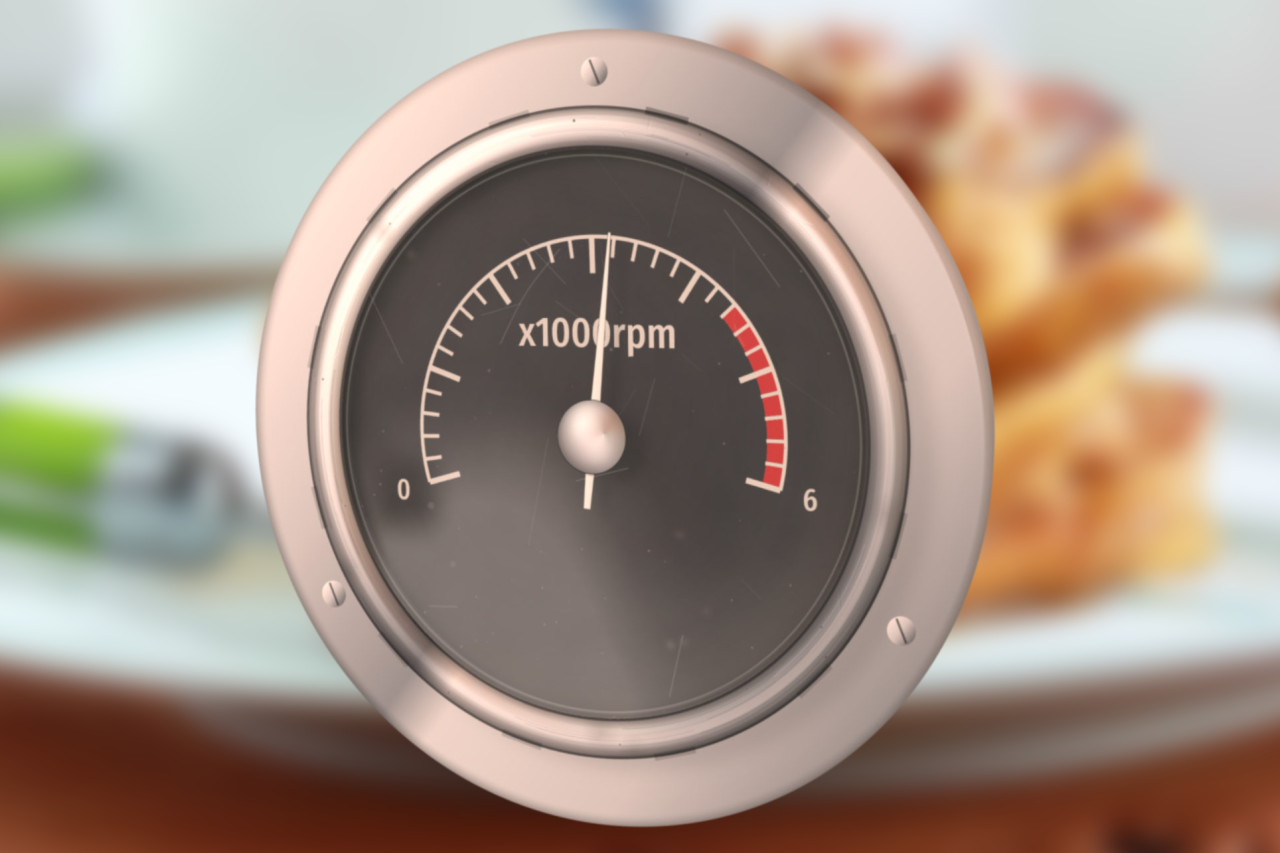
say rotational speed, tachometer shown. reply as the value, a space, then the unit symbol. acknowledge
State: 3200 rpm
